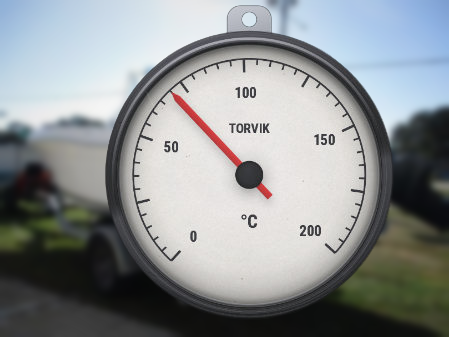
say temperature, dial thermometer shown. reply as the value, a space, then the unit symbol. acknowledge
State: 70 °C
